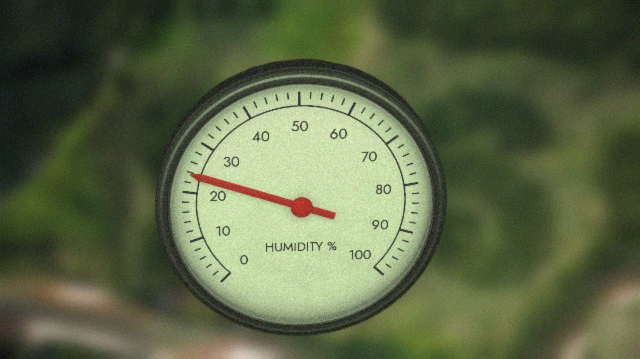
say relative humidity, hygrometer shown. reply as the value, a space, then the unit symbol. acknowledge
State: 24 %
